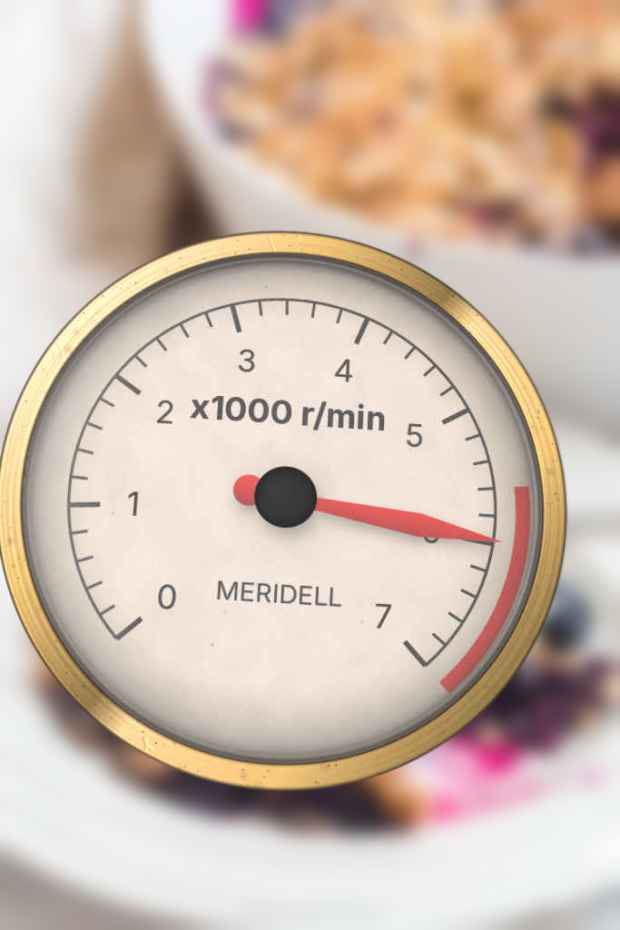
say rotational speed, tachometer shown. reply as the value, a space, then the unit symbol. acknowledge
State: 6000 rpm
